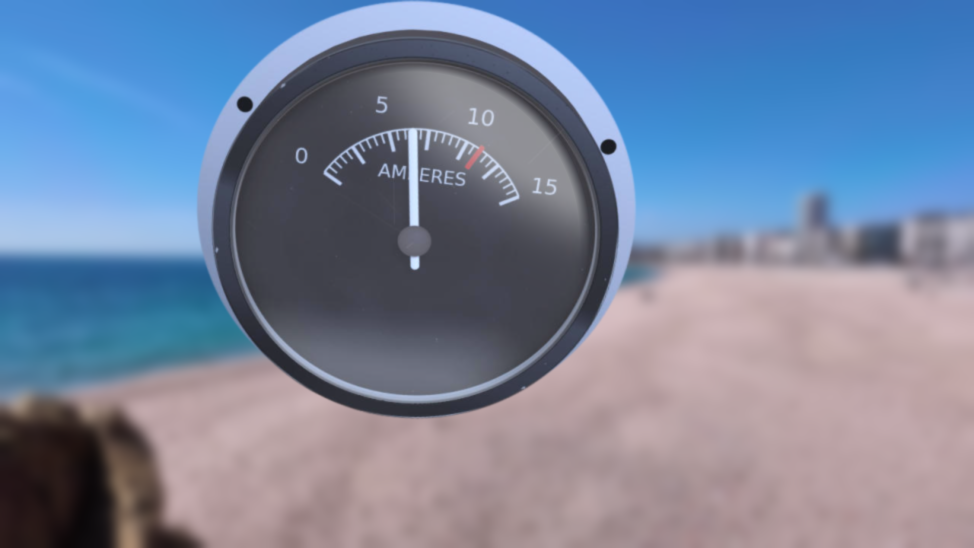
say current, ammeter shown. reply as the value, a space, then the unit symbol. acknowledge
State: 6.5 A
